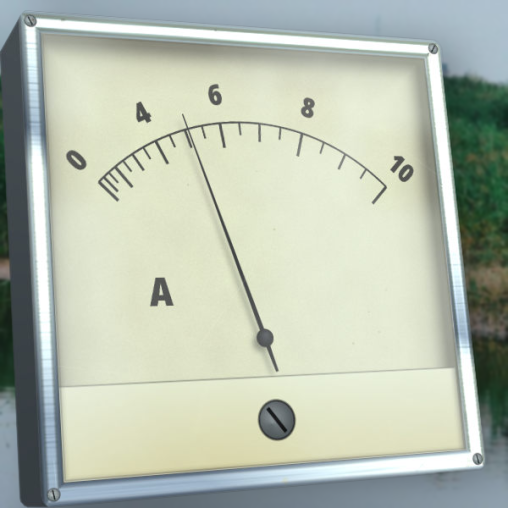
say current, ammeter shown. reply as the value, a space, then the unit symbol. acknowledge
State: 5 A
